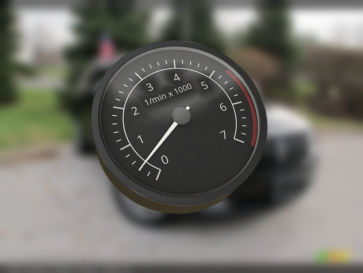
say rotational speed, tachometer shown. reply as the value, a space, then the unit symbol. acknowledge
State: 400 rpm
